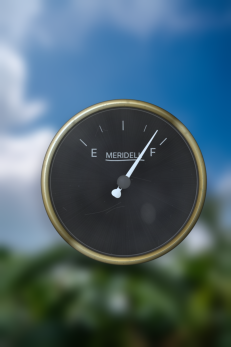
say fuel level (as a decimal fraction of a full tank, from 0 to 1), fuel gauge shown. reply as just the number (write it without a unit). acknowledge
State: 0.875
